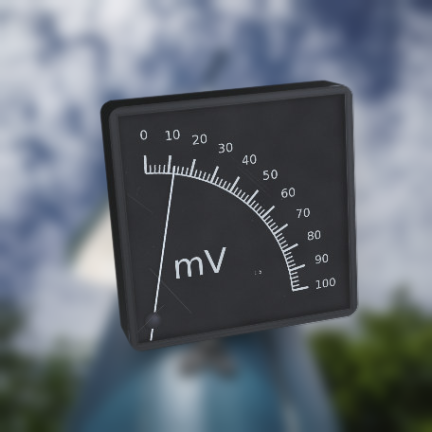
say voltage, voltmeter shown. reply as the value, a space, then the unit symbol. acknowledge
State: 12 mV
